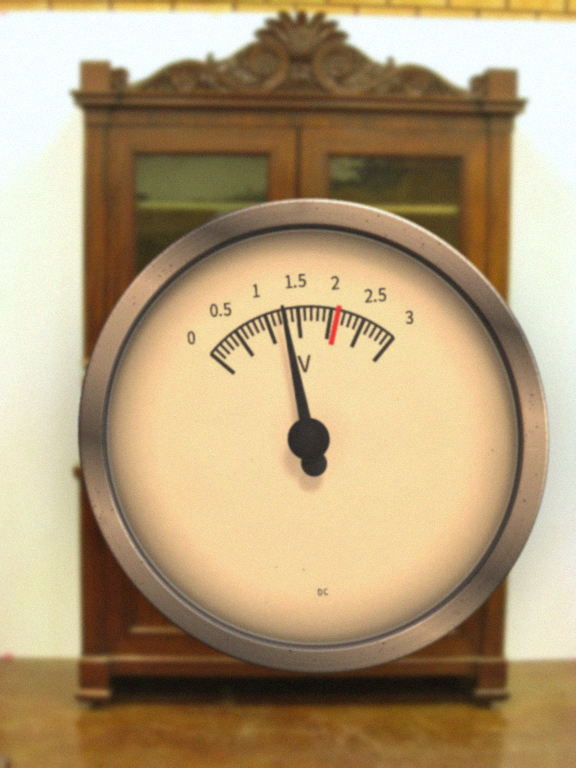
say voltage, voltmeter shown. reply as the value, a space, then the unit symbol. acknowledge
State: 1.3 V
